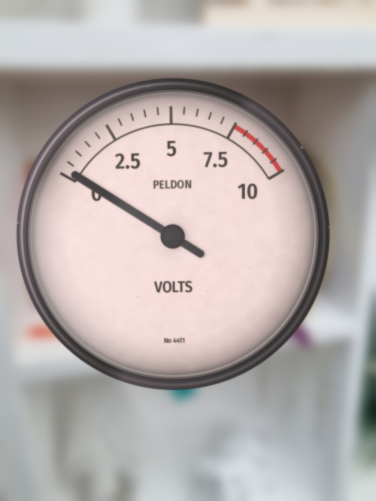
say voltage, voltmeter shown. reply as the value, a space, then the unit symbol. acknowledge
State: 0.25 V
